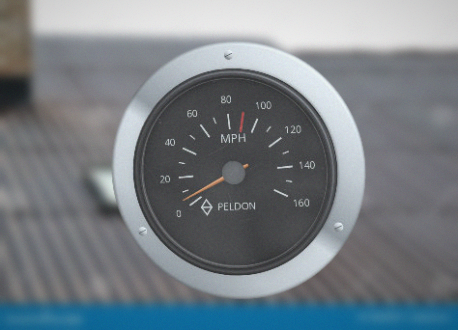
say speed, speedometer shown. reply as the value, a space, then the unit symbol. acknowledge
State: 5 mph
